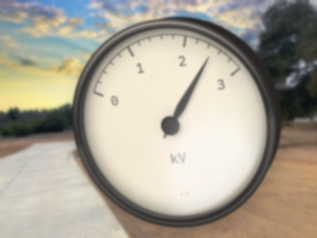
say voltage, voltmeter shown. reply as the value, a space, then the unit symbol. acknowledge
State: 2.5 kV
